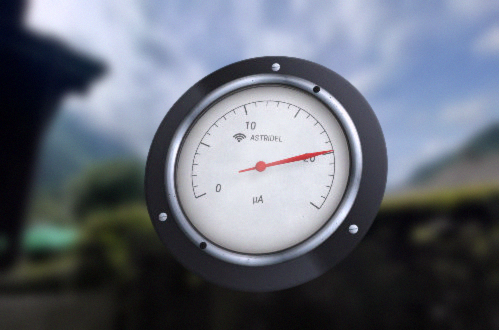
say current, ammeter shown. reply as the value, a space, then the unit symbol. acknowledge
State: 20 µA
